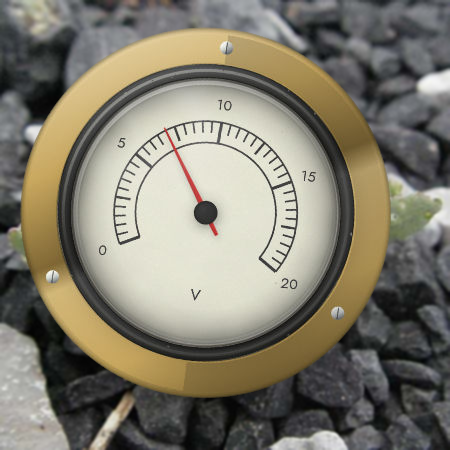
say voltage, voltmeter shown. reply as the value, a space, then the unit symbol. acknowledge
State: 7 V
